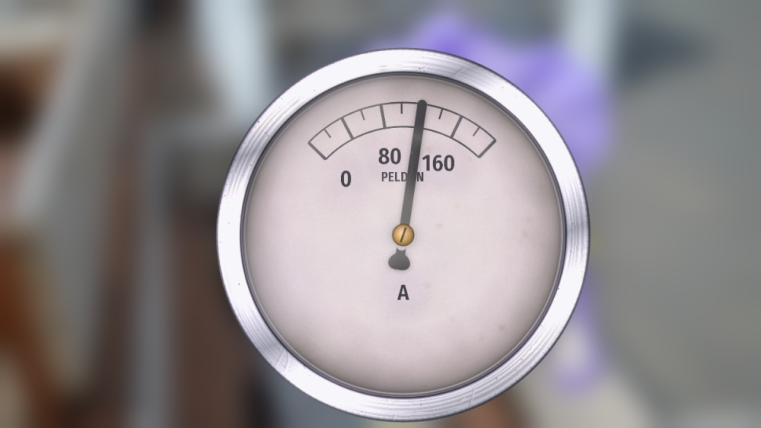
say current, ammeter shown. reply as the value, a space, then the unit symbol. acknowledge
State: 120 A
